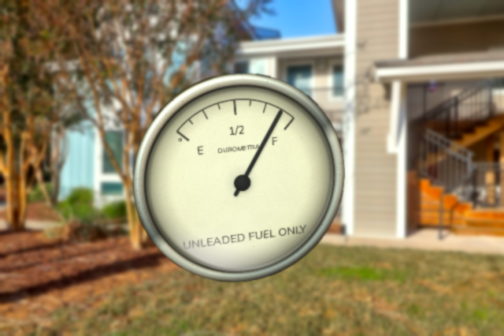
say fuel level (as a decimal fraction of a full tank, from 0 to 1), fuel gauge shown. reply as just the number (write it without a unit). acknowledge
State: 0.875
